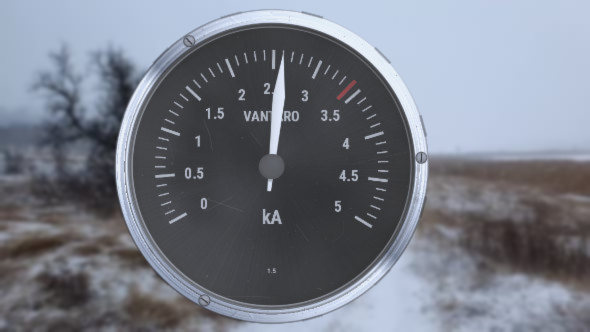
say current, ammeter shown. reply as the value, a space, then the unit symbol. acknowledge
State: 2.6 kA
